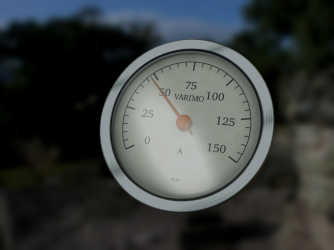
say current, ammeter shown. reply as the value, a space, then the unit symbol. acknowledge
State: 47.5 A
